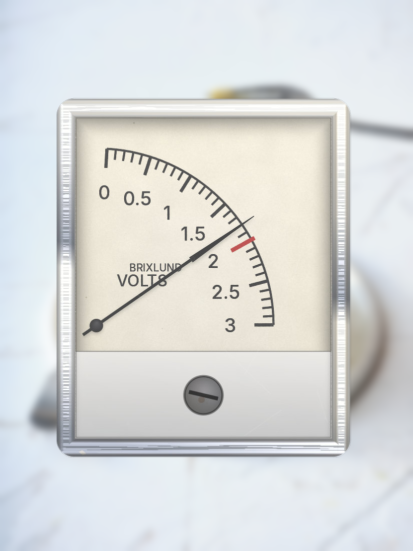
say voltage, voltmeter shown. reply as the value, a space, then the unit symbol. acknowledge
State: 1.8 V
